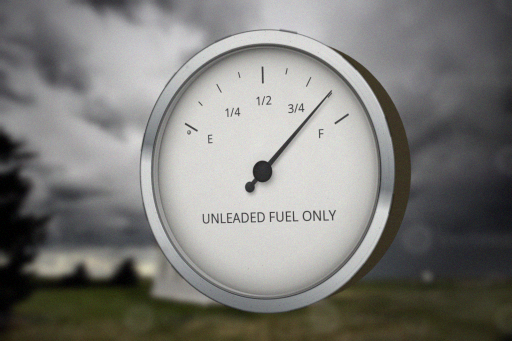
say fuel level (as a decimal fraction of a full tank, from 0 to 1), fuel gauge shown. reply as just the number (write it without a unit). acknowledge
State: 0.875
